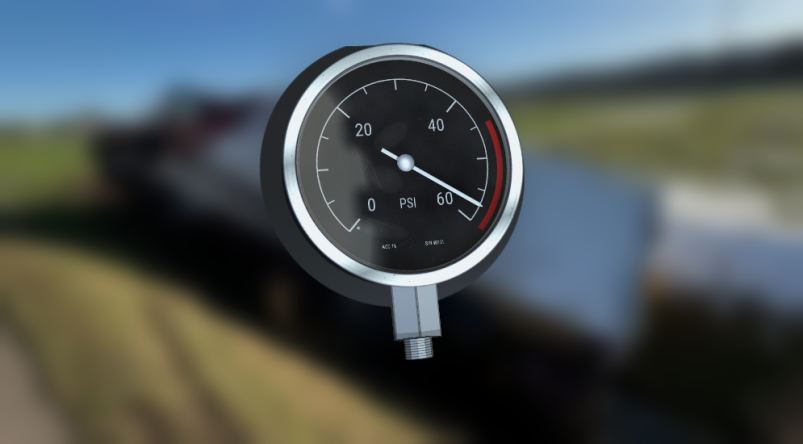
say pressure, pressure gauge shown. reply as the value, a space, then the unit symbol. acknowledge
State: 57.5 psi
